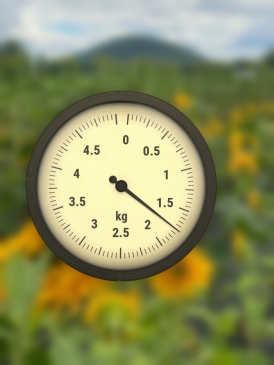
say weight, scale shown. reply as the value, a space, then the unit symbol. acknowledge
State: 1.75 kg
